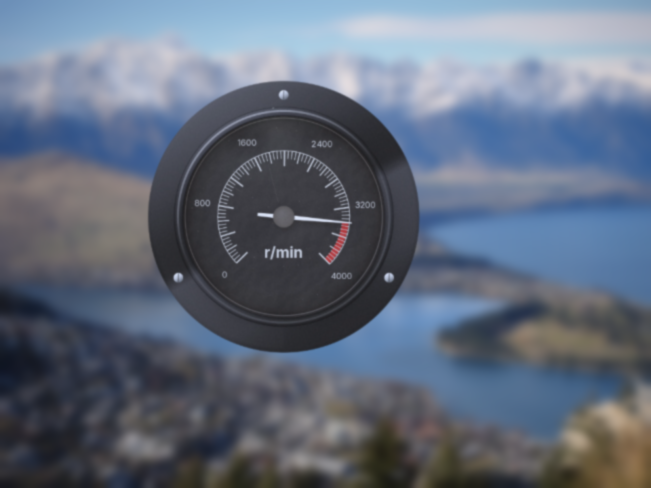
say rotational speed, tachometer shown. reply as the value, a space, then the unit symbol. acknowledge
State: 3400 rpm
